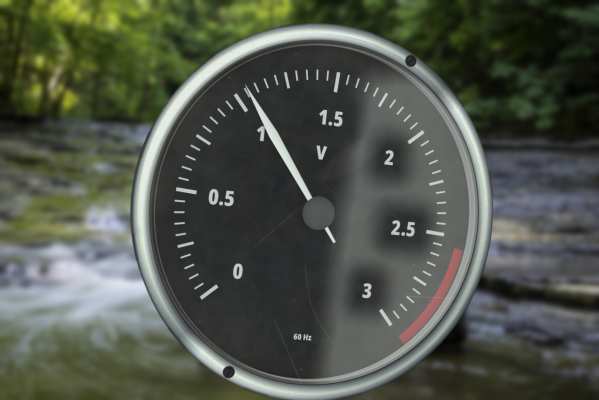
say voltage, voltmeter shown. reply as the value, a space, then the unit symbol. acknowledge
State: 1.05 V
